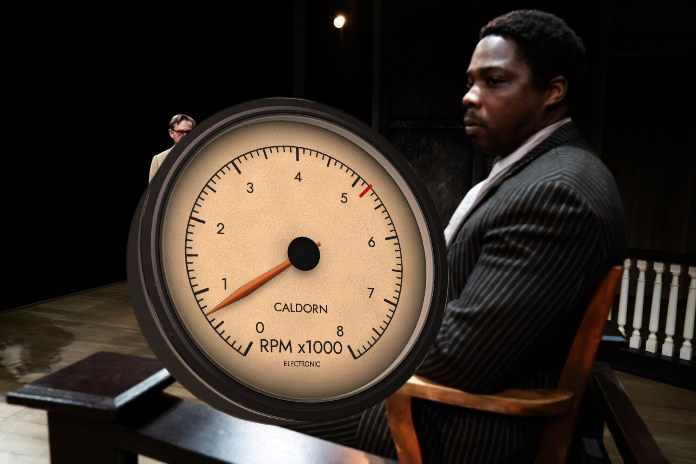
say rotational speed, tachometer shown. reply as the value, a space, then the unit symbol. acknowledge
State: 700 rpm
